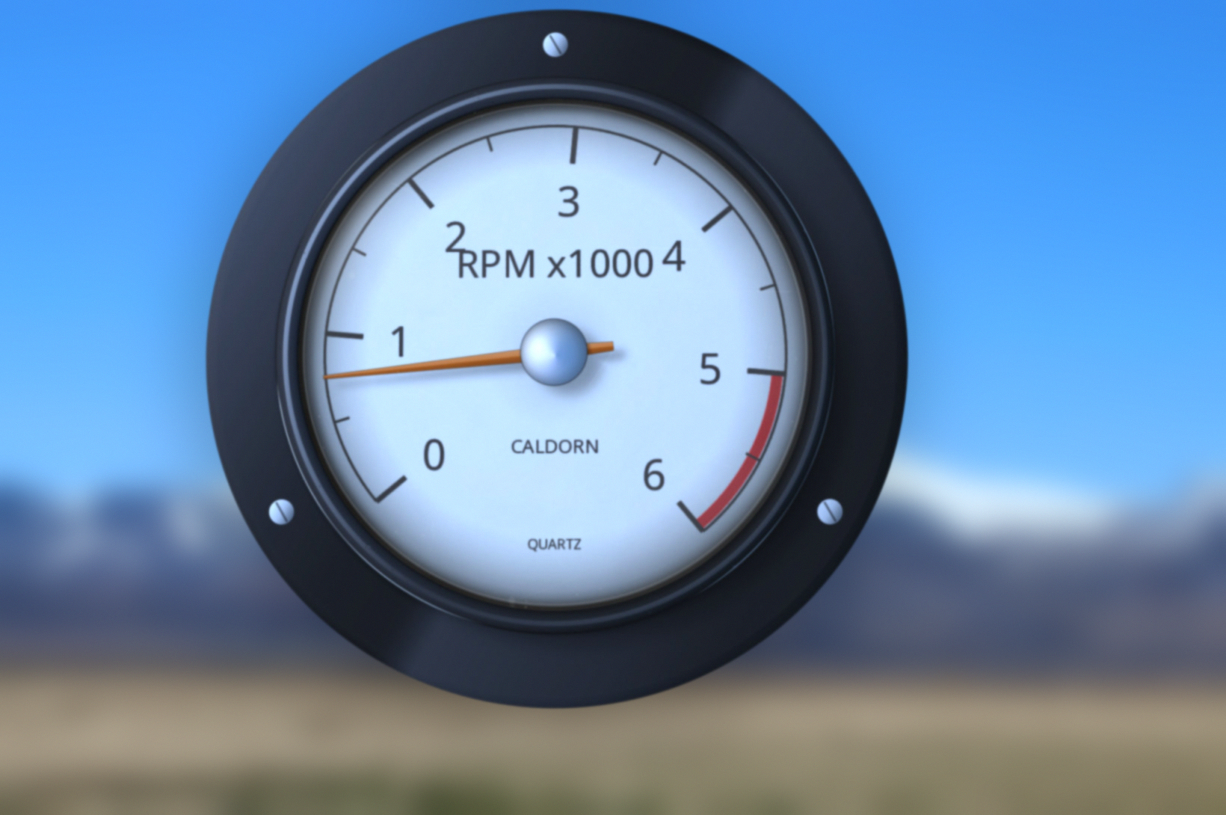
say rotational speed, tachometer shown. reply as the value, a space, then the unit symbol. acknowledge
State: 750 rpm
